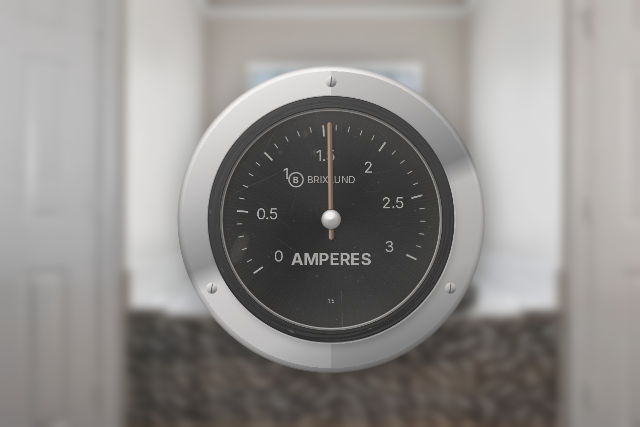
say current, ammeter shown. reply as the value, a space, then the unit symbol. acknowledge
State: 1.55 A
